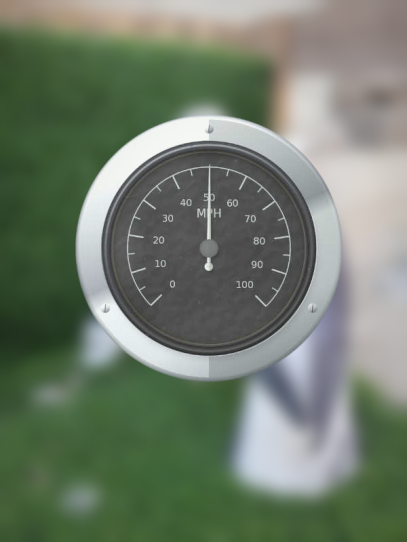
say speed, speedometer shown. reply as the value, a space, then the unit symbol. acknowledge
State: 50 mph
